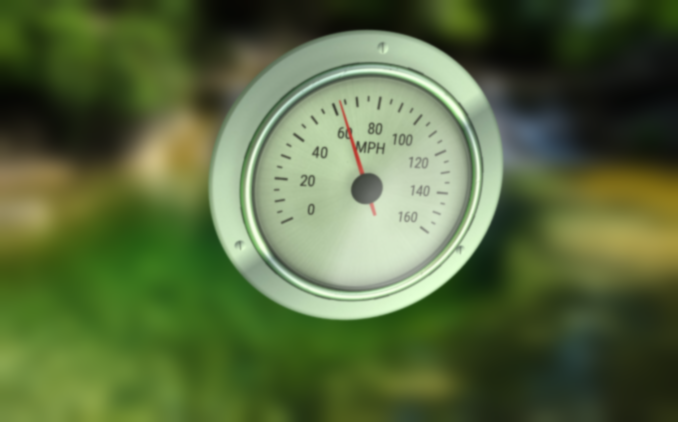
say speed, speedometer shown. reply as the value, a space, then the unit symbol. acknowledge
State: 62.5 mph
